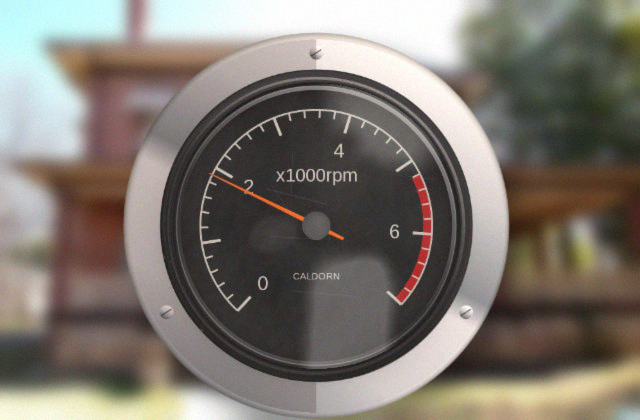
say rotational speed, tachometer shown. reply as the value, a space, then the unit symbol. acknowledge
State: 1900 rpm
